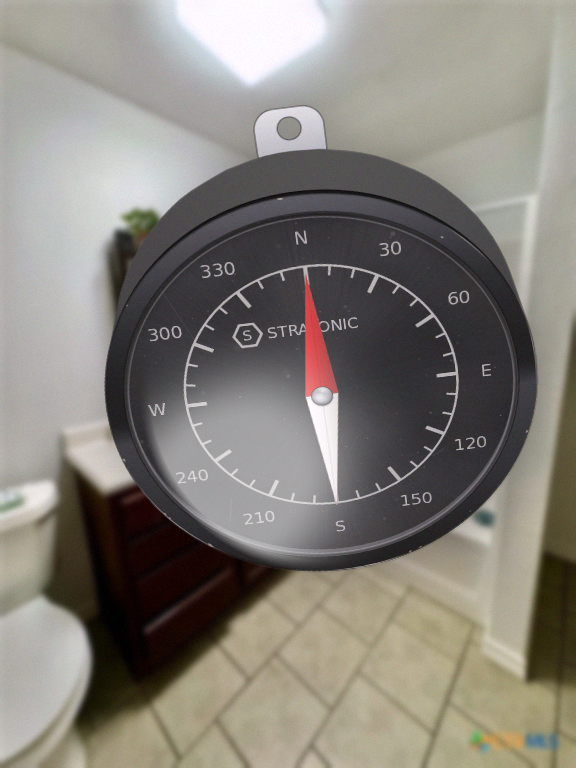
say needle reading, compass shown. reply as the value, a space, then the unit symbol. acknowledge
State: 0 °
